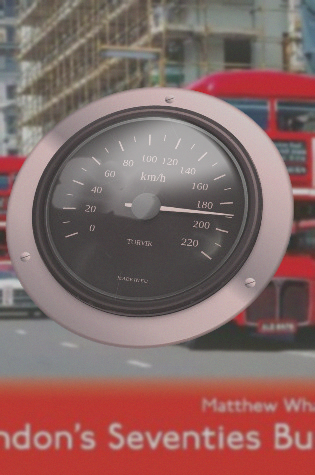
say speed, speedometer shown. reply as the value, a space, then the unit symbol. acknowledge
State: 190 km/h
